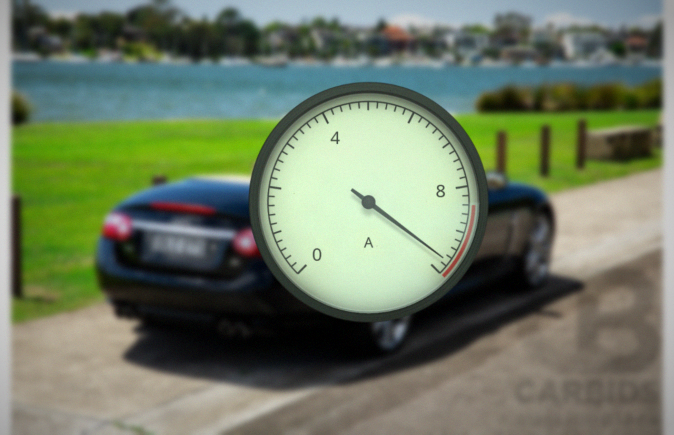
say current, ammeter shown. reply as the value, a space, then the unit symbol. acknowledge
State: 9.7 A
